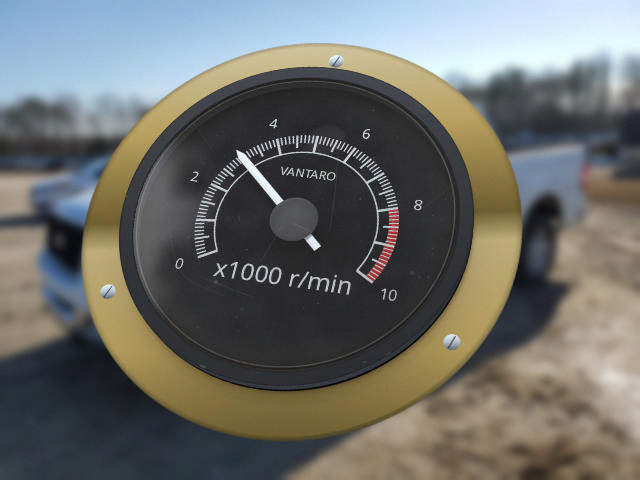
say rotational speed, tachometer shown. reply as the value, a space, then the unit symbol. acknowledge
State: 3000 rpm
